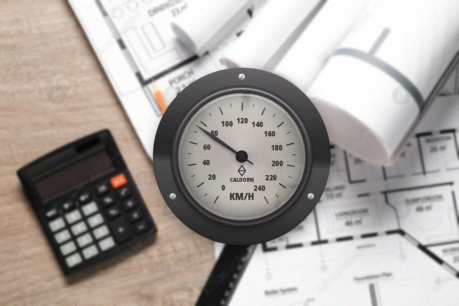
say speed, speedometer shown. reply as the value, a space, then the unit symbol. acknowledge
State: 75 km/h
